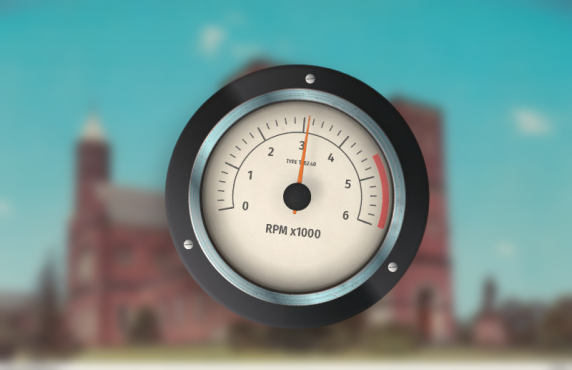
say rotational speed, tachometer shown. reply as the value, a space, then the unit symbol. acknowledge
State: 3100 rpm
